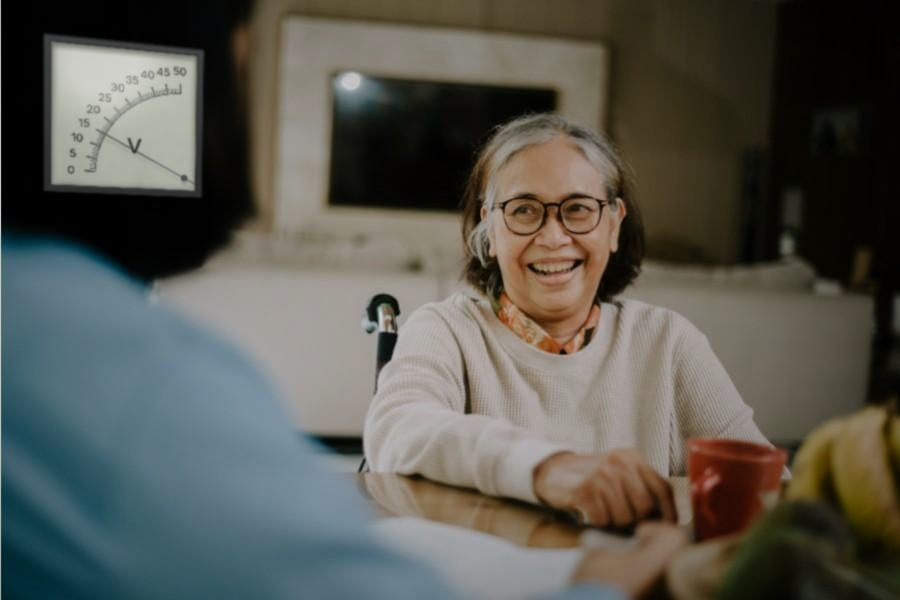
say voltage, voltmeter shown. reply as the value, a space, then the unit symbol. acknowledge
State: 15 V
